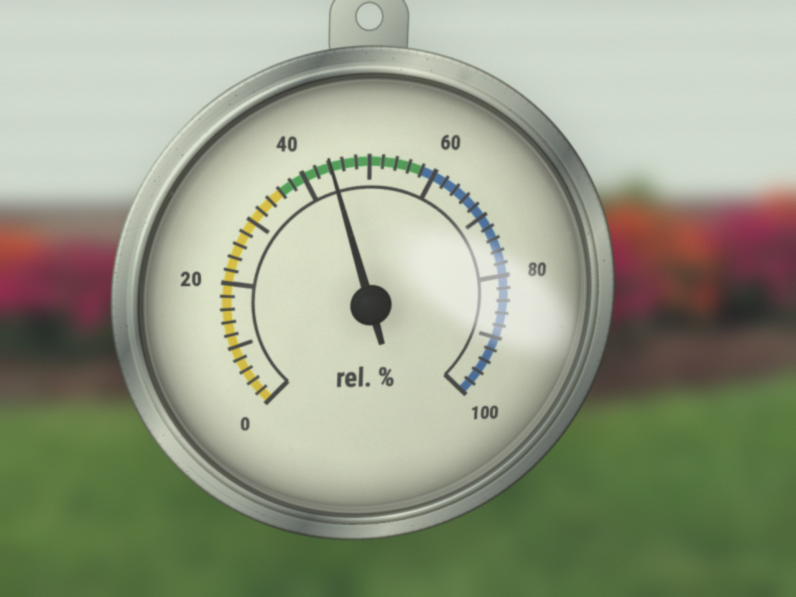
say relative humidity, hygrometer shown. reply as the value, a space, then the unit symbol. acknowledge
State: 44 %
